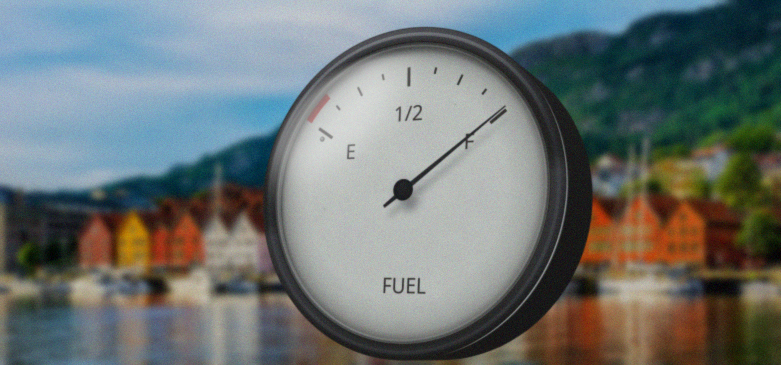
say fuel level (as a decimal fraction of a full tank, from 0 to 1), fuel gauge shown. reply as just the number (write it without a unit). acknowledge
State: 1
